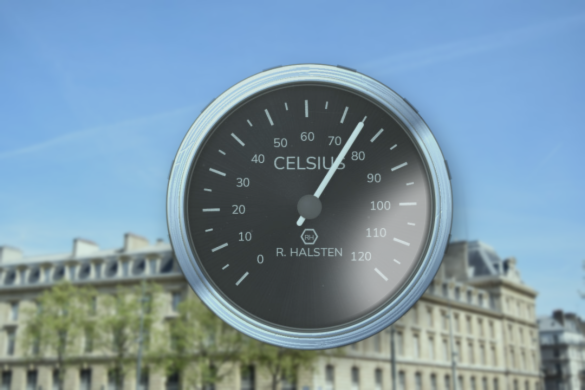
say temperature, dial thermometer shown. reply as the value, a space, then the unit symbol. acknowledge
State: 75 °C
